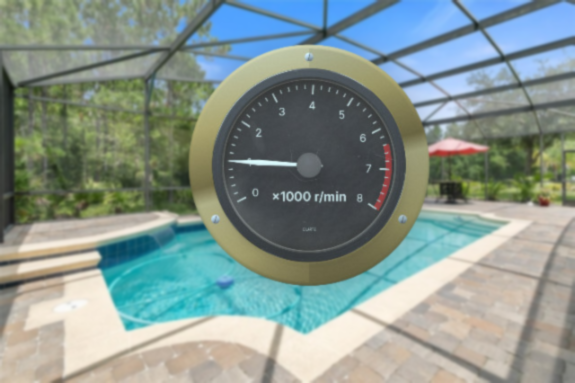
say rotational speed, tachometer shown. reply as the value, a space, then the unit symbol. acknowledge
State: 1000 rpm
